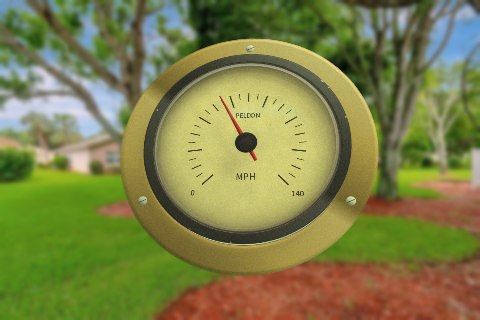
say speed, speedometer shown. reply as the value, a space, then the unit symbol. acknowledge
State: 55 mph
